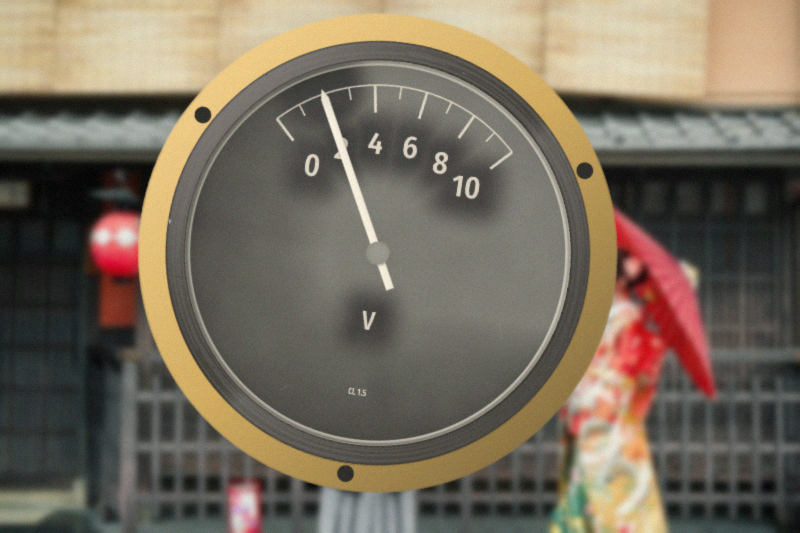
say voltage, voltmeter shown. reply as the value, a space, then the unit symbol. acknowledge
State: 2 V
